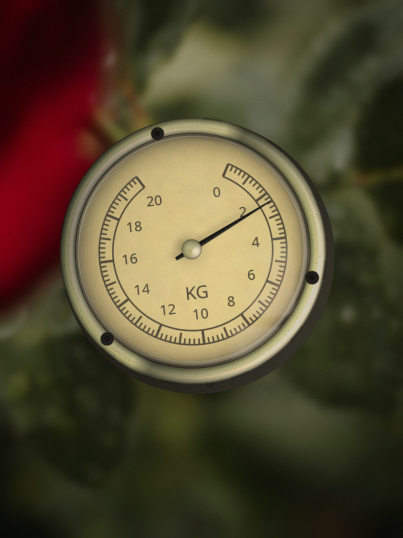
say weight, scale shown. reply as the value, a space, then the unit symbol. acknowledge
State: 2.4 kg
